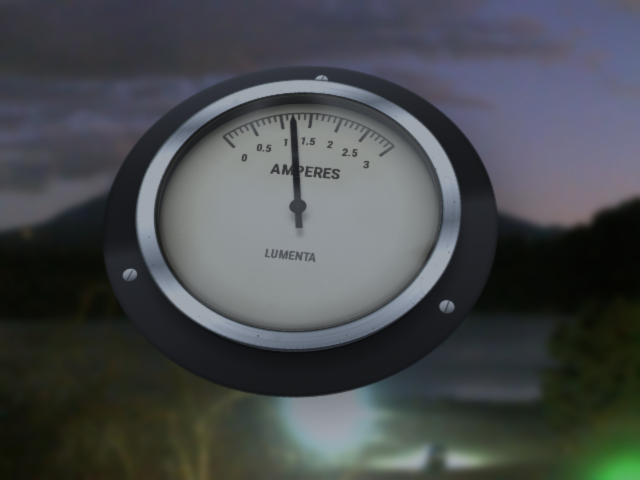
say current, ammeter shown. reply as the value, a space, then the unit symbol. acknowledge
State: 1.2 A
